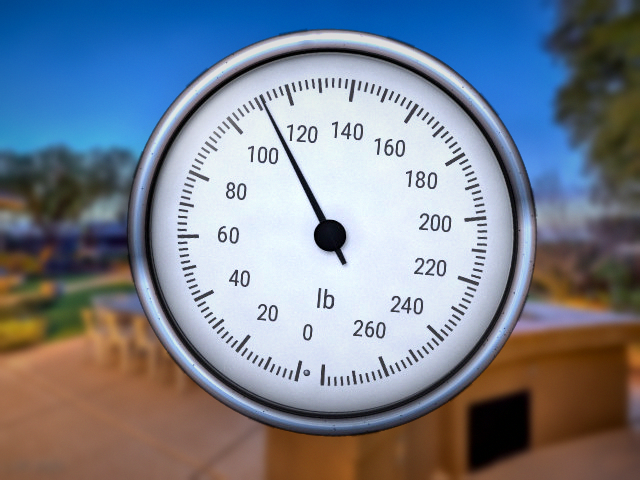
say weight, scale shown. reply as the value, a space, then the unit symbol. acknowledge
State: 112 lb
